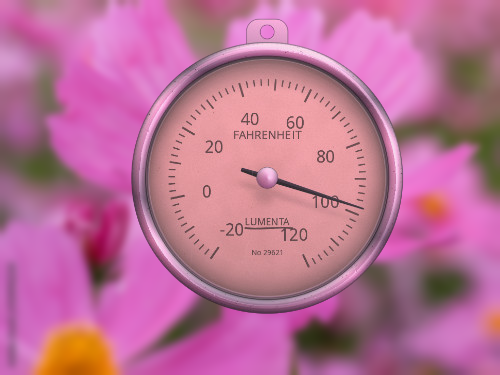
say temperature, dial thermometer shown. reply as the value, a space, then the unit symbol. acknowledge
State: 98 °F
